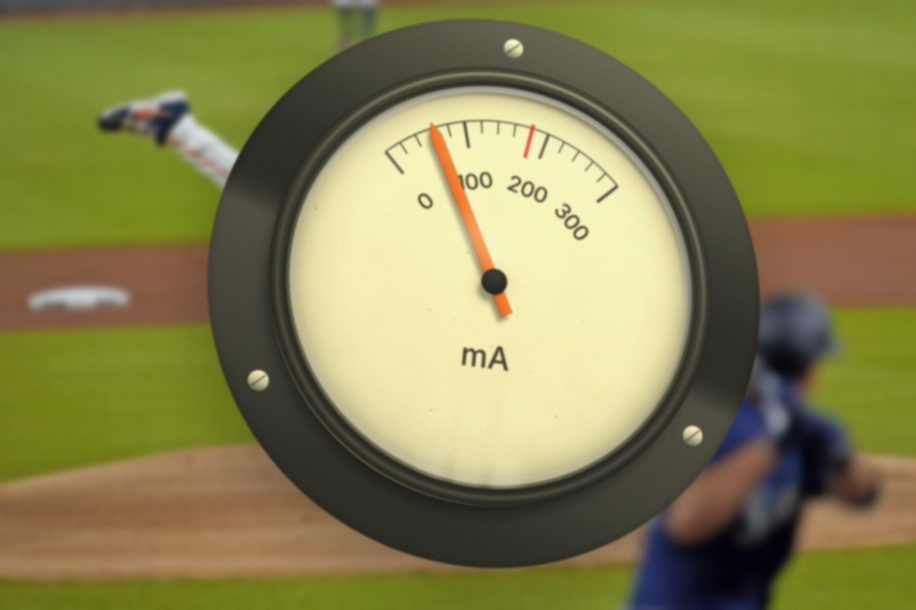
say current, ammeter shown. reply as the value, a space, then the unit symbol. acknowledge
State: 60 mA
